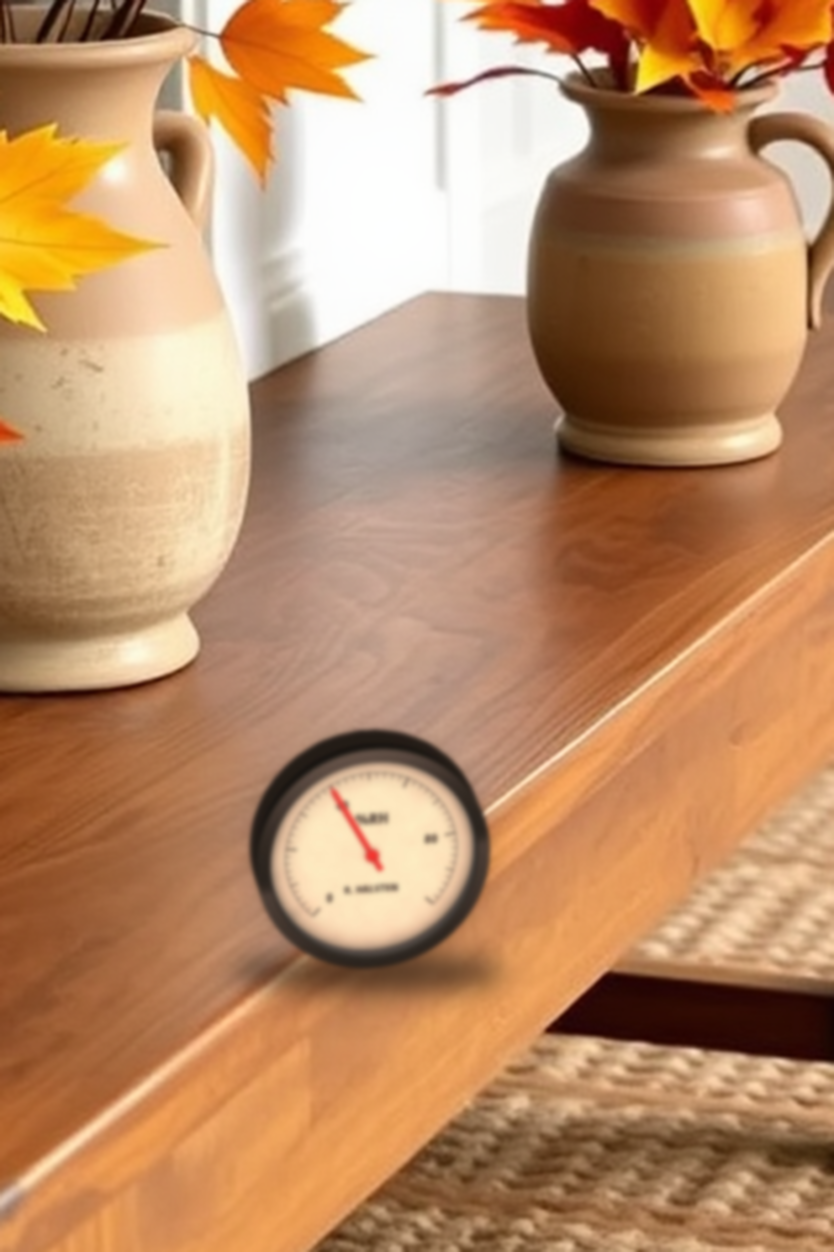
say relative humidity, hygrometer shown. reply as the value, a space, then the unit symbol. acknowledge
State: 40 %
